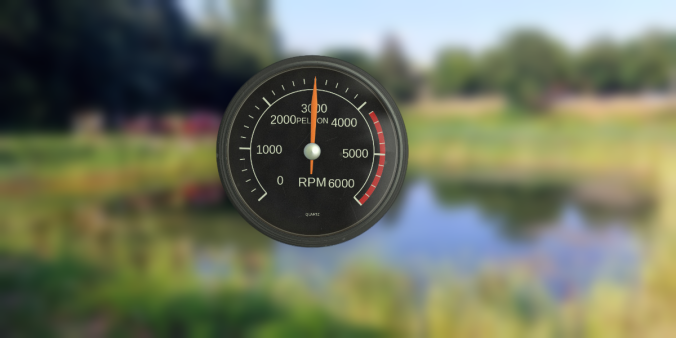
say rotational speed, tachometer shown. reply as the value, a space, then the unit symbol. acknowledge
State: 3000 rpm
